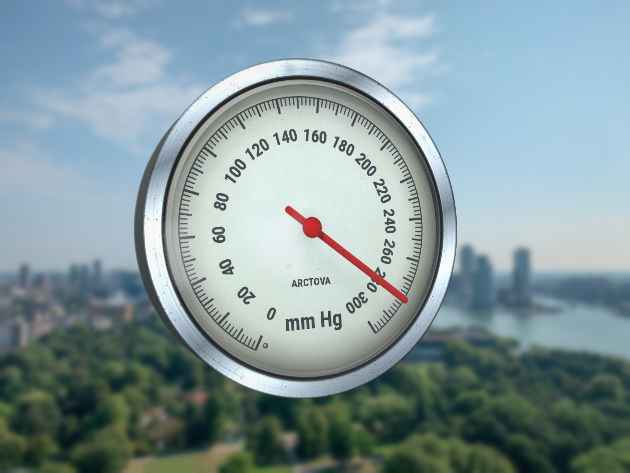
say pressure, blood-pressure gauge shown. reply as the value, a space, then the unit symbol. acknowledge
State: 280 mmHg
